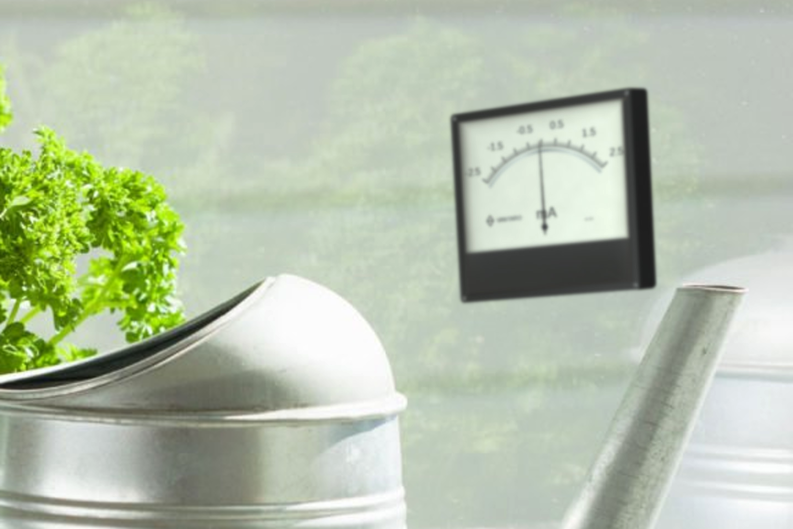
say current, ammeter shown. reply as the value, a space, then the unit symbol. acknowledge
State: 0 mA
